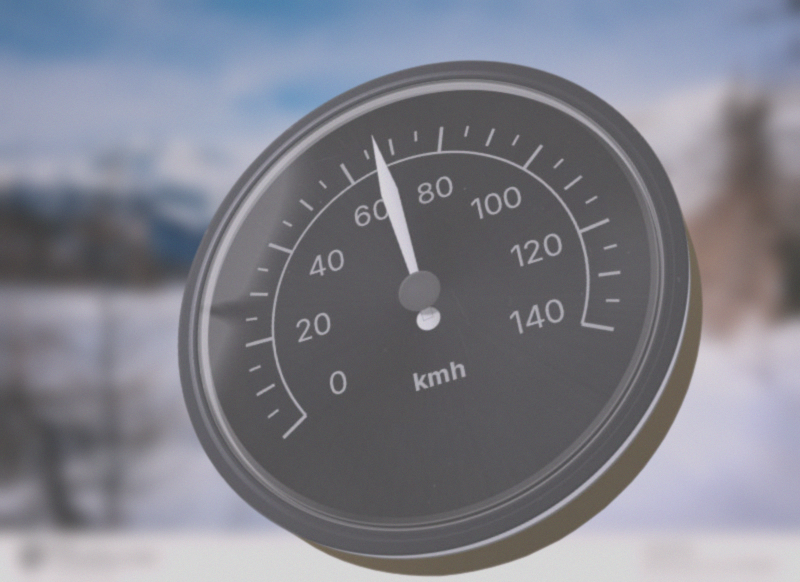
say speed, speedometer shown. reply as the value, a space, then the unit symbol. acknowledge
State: 67.5 km/h
